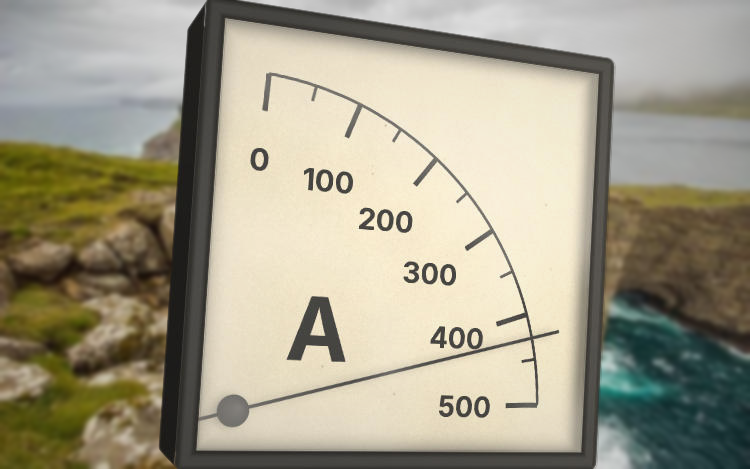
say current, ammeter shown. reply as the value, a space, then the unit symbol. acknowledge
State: 425 A
